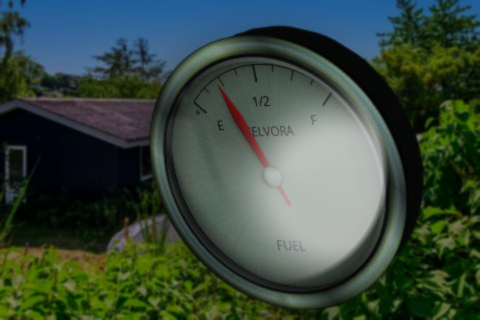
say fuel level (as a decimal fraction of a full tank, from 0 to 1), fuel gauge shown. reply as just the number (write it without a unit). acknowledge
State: 0.25
